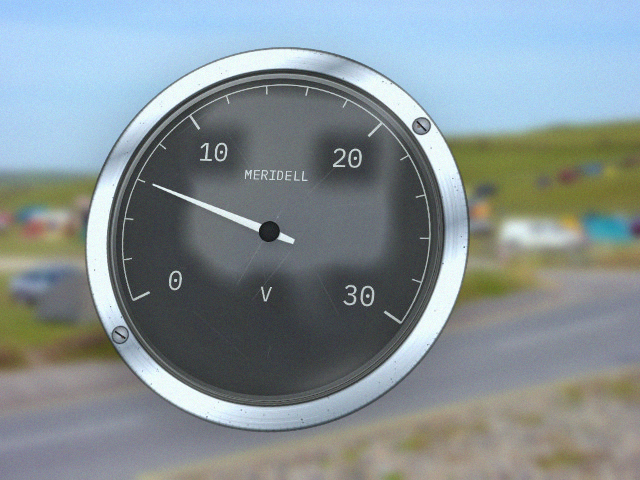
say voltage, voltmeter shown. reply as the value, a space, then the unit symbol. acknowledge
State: 6 V
